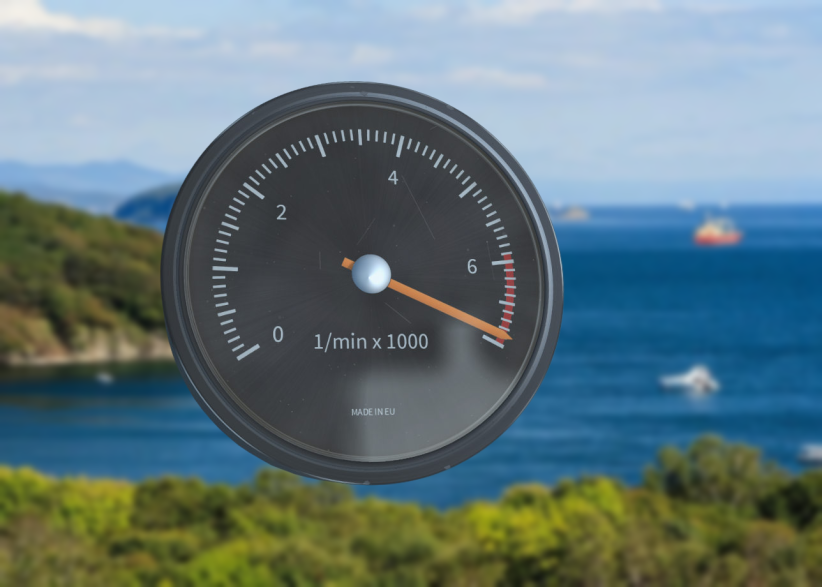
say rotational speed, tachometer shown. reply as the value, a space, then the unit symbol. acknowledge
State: 6900 rpm
